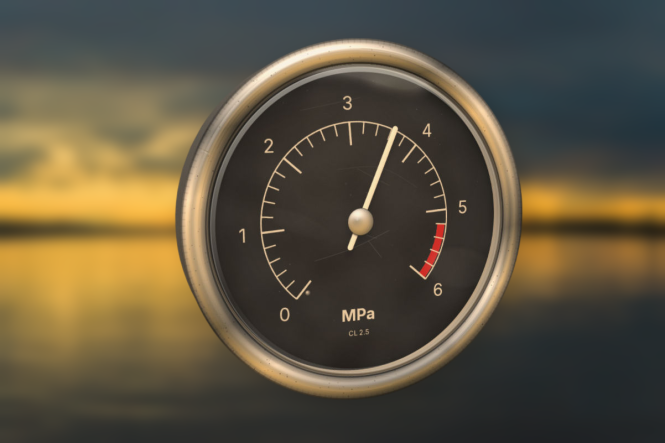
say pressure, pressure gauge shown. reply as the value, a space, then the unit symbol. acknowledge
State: 3.6 MPa
